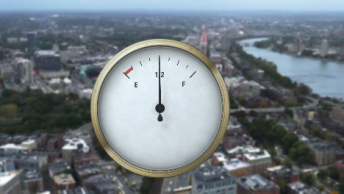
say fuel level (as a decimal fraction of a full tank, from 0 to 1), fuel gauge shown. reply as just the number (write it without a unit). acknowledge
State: 0.5
